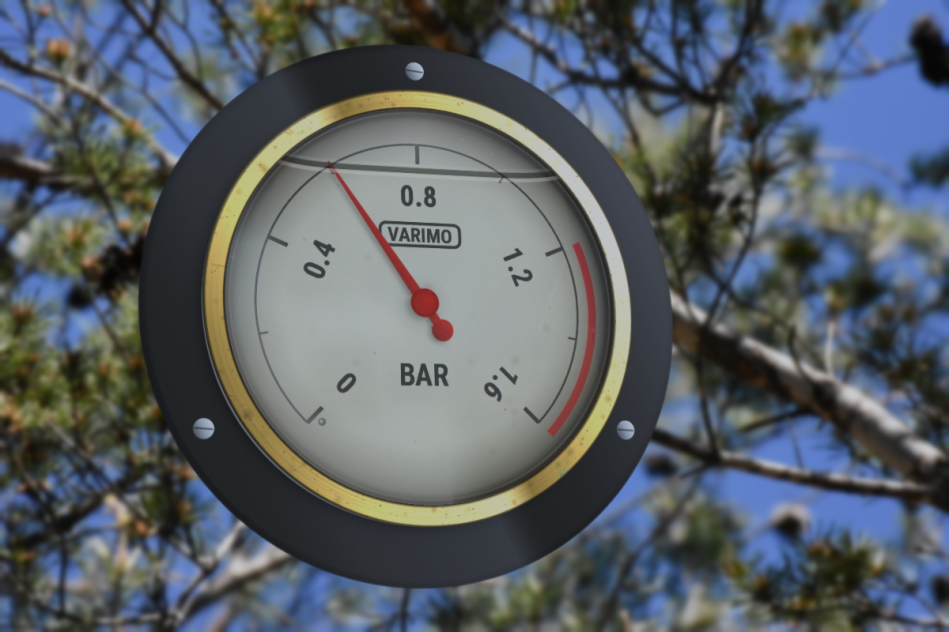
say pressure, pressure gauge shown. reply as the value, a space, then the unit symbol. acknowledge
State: 0.6 bar
